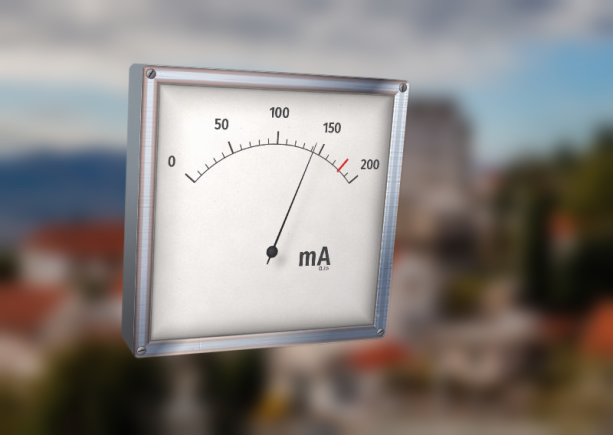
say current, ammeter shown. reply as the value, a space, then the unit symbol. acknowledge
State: 140 mA
